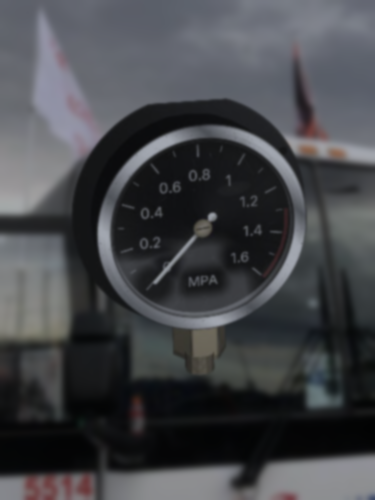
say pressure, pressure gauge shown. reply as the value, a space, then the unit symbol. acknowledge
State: 0 MPa
